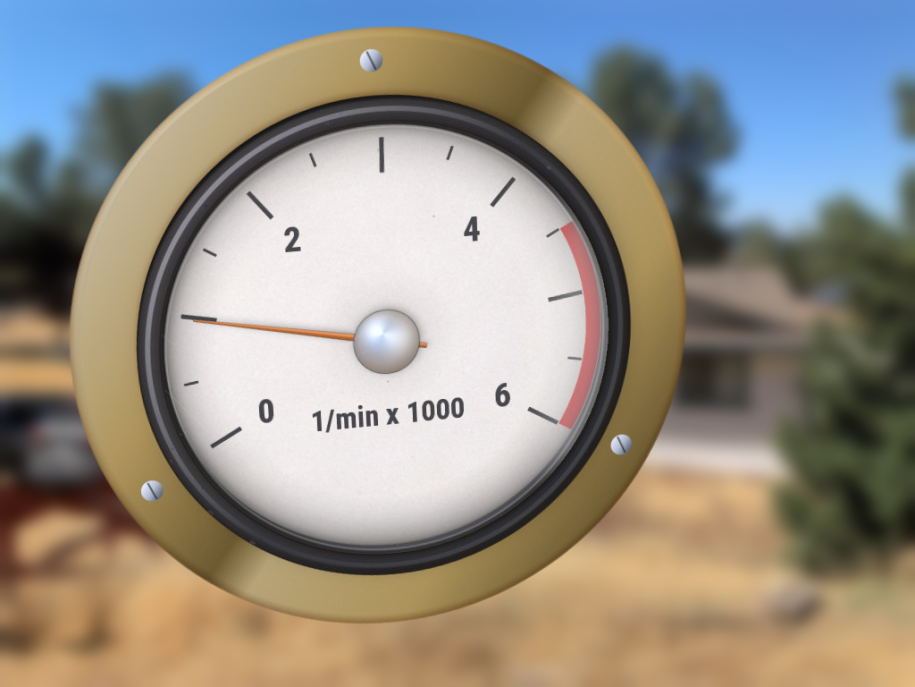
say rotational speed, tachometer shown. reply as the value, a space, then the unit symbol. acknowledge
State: 1000 rpm
